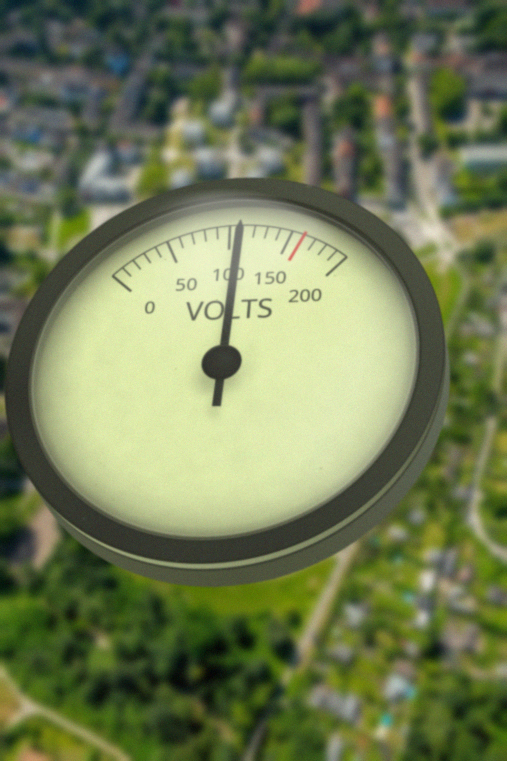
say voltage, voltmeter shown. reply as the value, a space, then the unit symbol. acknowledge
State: 110 V
